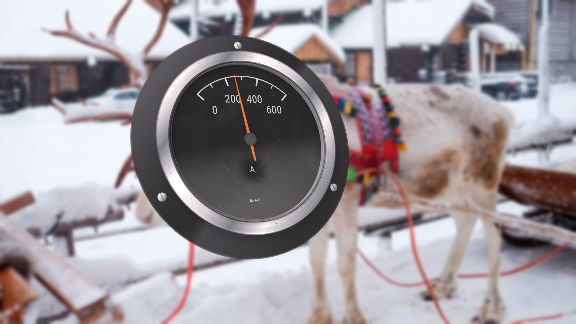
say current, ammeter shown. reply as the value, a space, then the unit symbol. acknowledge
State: 250 A
